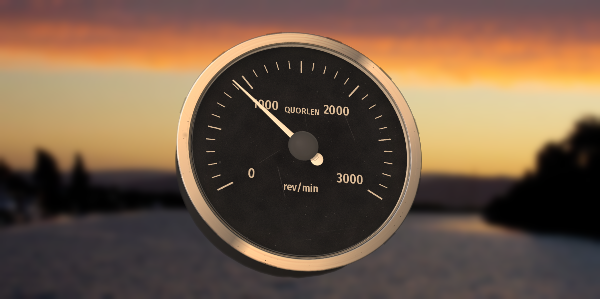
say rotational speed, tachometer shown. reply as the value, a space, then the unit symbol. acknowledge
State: 900 rpm
